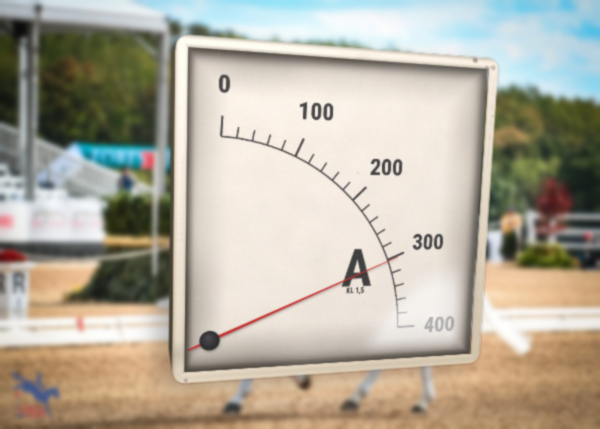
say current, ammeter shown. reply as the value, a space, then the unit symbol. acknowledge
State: 300 A
